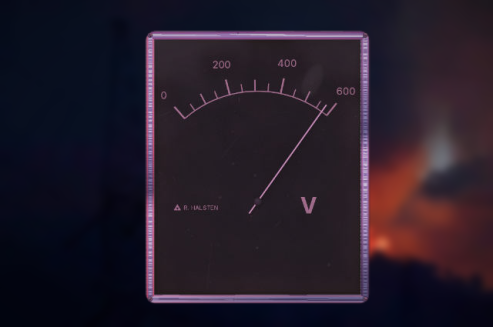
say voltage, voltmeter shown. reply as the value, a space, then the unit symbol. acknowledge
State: 575 V
